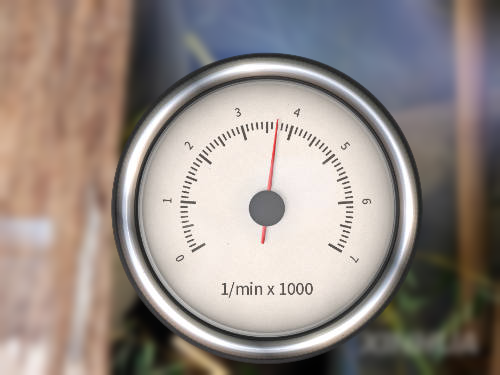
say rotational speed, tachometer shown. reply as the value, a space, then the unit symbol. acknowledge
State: 3700 rpm
